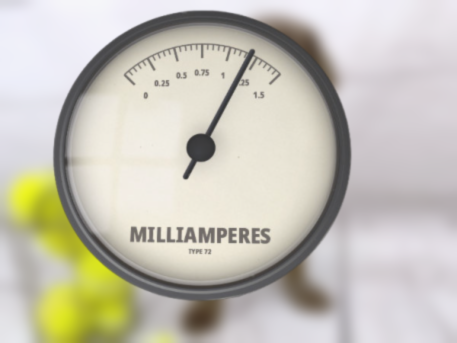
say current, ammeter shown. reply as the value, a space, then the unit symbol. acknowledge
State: 1.2 mA
